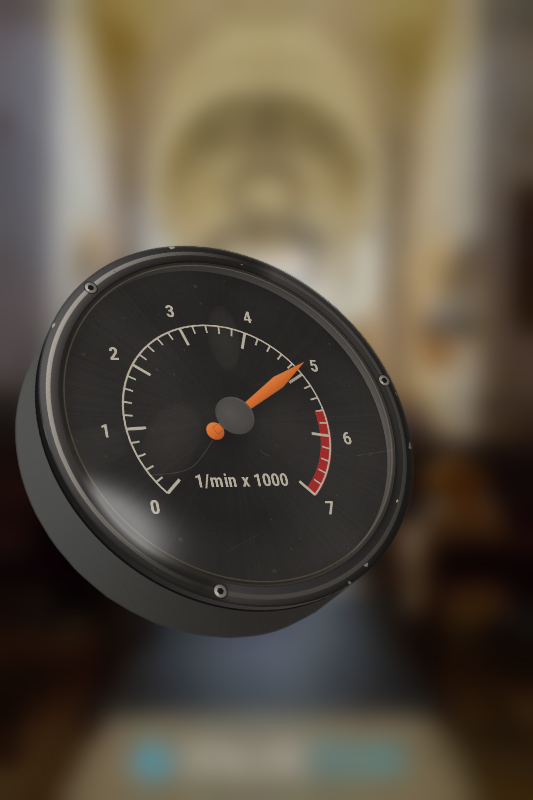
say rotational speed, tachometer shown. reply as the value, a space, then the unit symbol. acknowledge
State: 4900 rpm
